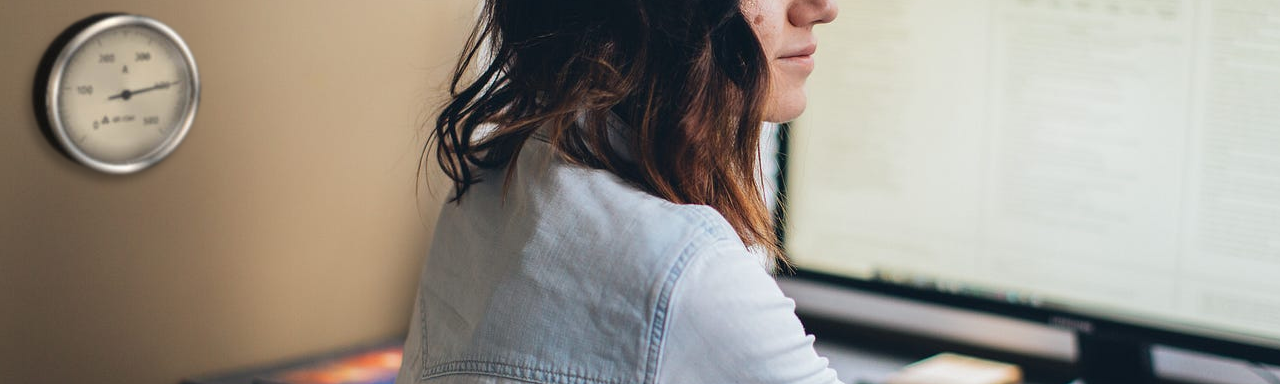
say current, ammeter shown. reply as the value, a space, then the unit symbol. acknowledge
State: 400 A
